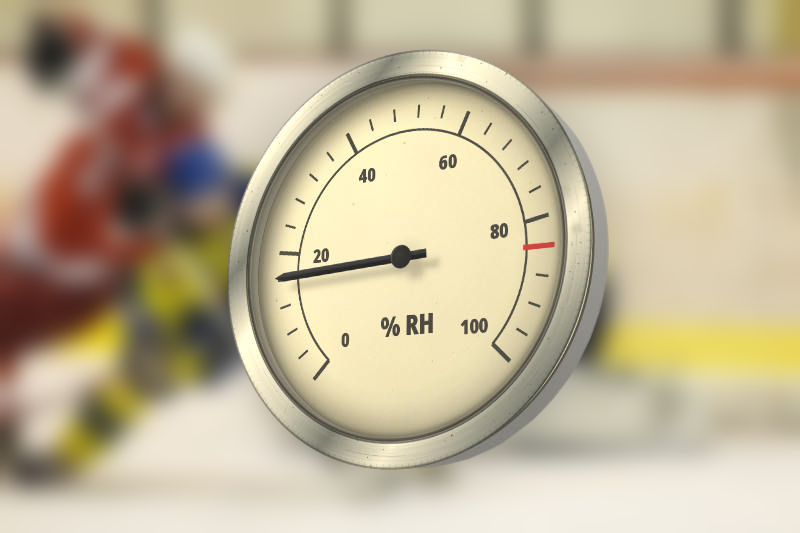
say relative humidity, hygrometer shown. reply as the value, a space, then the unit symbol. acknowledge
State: 16 %
